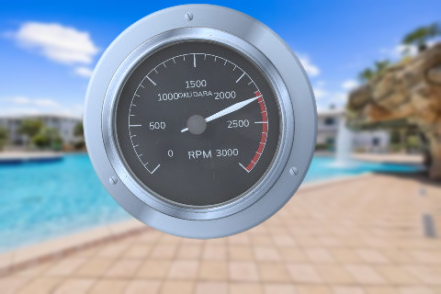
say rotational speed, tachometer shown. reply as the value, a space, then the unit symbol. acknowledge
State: 2250 rpm
